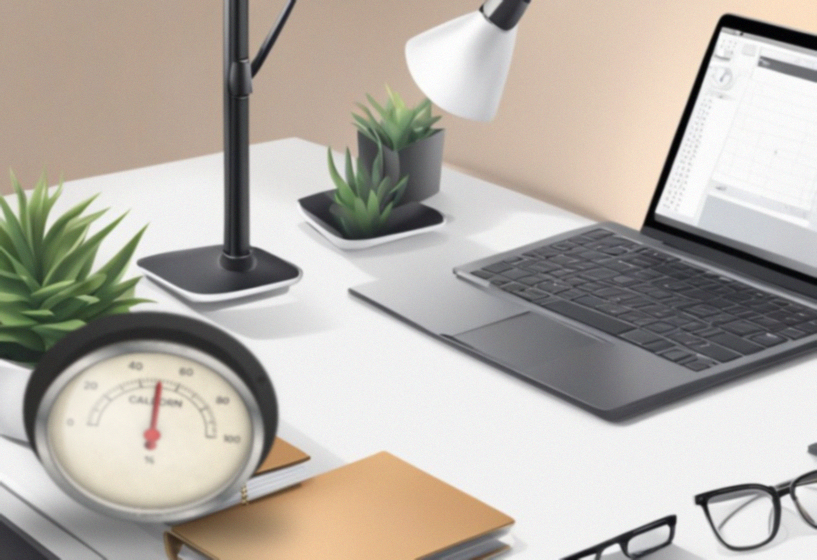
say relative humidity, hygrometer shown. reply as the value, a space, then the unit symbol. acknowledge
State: 50 %
